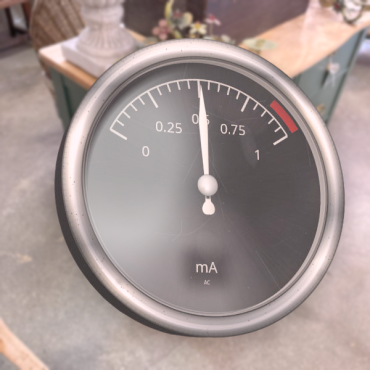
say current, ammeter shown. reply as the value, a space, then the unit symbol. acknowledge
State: 0.5 mA
